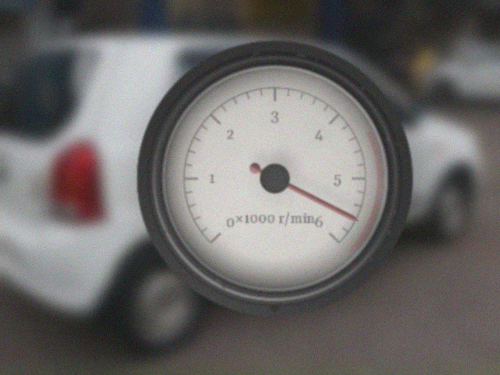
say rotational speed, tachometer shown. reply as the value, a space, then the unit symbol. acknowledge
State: 5600 rpm
